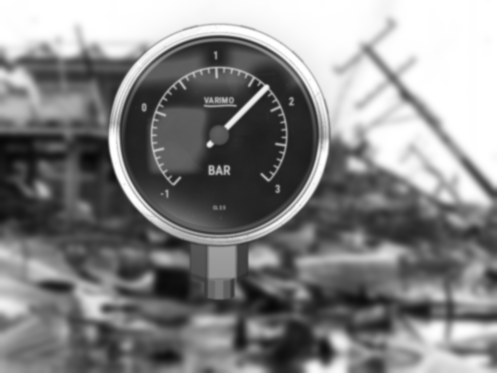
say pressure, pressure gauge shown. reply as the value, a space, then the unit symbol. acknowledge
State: 1.7 bar
